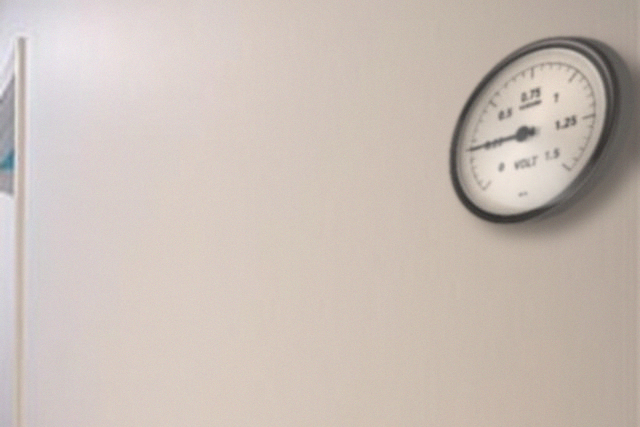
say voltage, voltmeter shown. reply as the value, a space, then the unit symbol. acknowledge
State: 0.25 V
